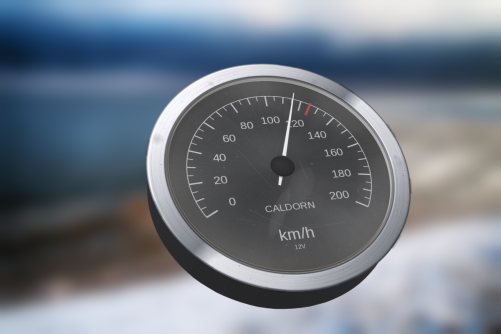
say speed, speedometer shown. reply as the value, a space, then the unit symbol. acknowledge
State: 115 km/h
